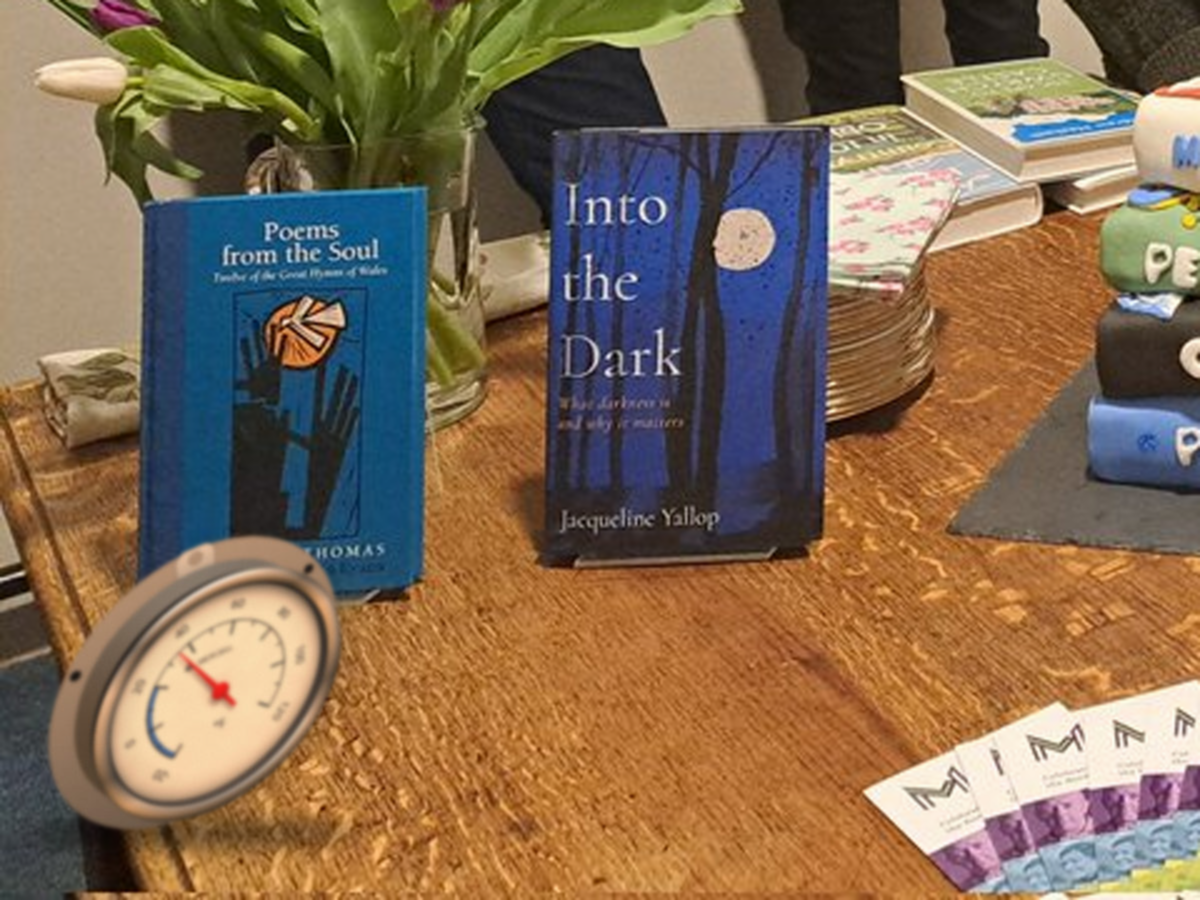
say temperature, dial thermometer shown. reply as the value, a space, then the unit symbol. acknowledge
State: 35 °F
